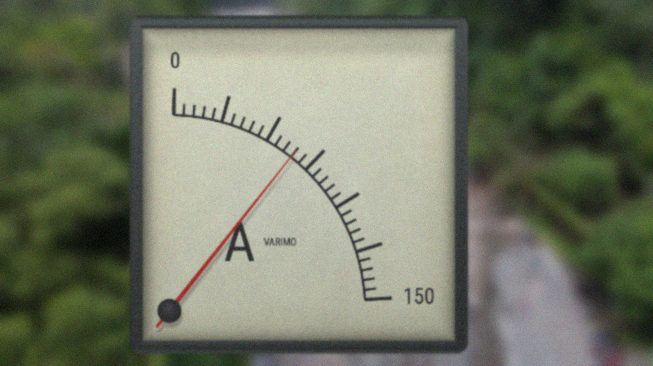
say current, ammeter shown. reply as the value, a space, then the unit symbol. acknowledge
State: 65 A
